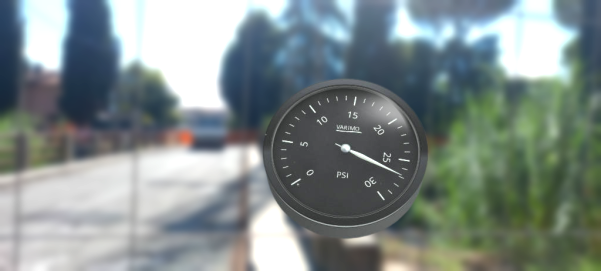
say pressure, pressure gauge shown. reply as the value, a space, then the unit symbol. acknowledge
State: 27 psi
